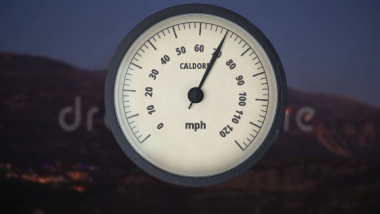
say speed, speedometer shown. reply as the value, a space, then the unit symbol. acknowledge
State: 70 mph
